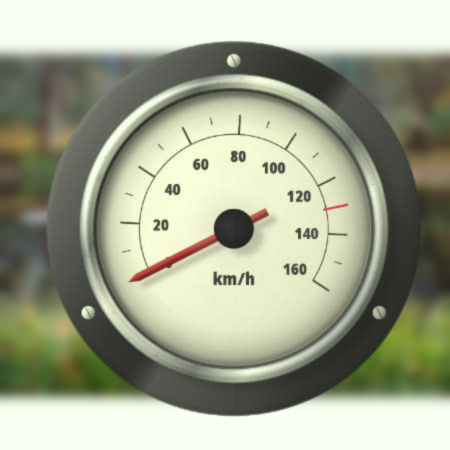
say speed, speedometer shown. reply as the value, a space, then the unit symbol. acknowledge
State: 0 km/h
